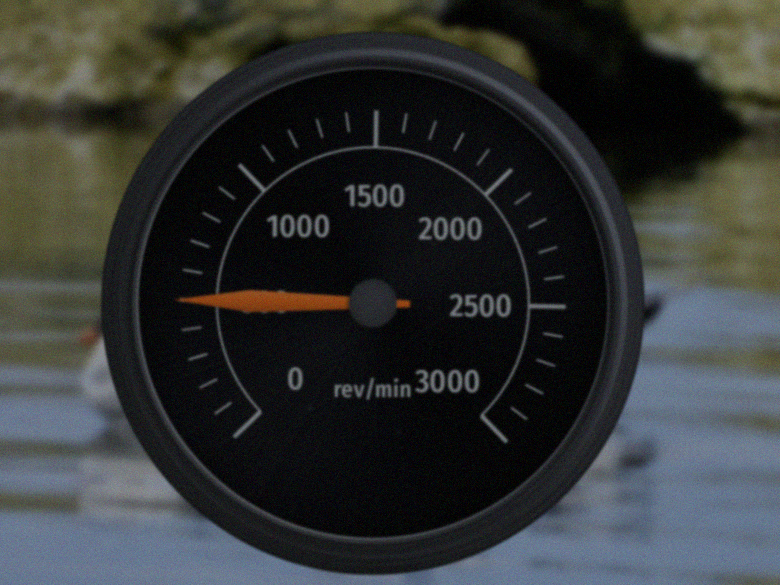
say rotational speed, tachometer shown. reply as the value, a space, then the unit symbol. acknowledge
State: 500 rpm
